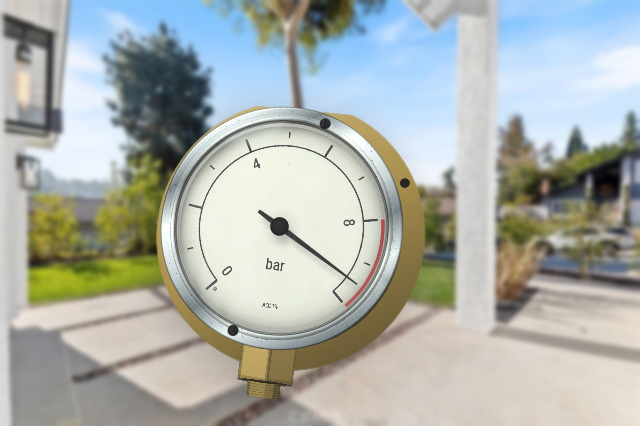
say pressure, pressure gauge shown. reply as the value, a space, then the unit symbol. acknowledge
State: 9.5 bar
